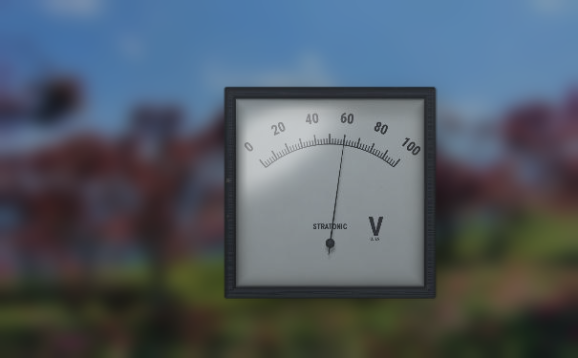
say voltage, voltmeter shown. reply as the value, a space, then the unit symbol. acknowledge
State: 60 V
